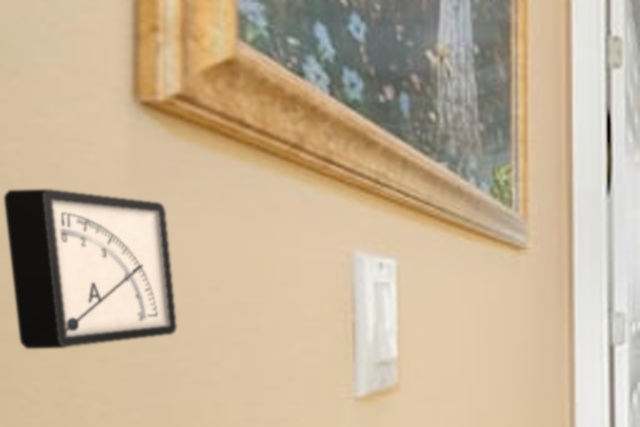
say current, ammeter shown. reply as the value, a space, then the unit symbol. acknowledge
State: 4 A
